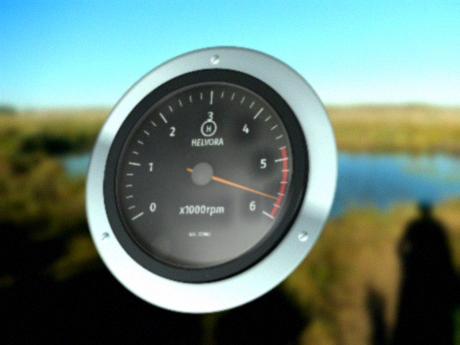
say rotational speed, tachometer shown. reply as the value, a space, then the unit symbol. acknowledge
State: 5700 rpm
